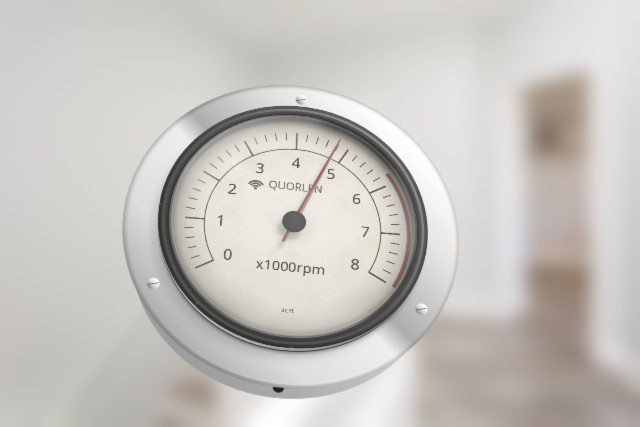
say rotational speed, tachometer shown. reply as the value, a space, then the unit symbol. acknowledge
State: 4800 rpm
